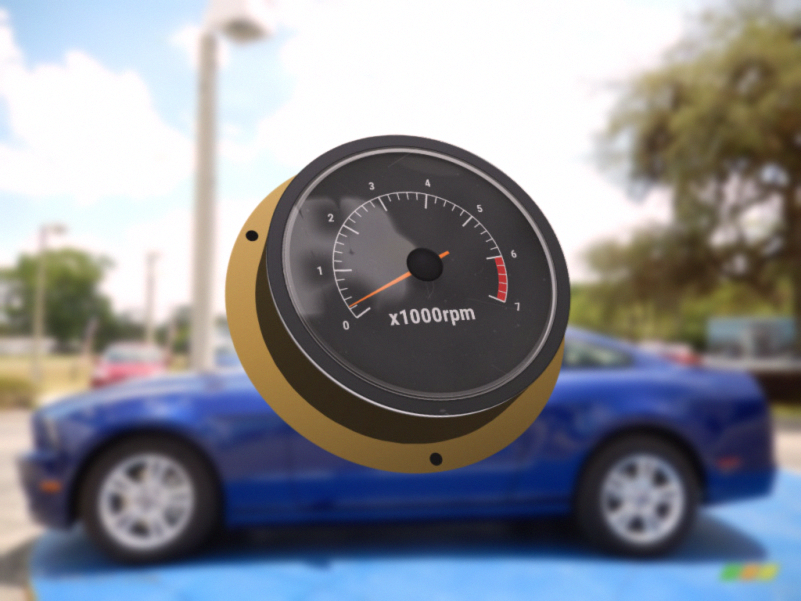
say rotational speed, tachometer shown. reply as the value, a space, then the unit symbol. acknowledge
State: 200 rpm
